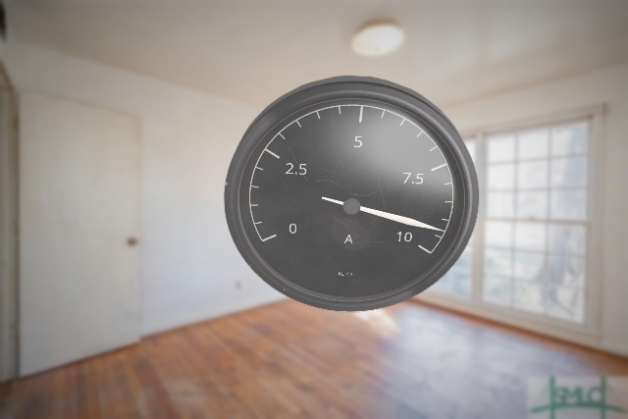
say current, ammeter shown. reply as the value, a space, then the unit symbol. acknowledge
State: 9.25 A
